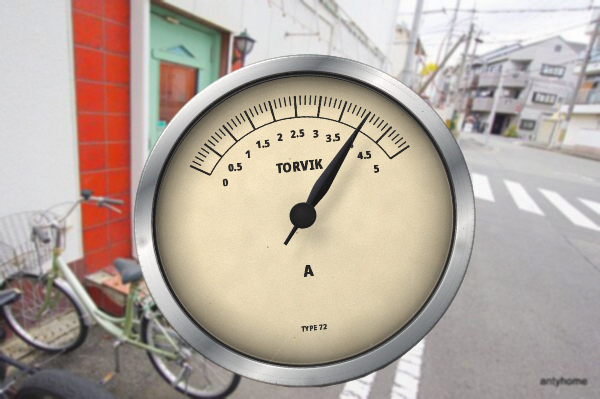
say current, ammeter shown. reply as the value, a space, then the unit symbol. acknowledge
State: 4 A
